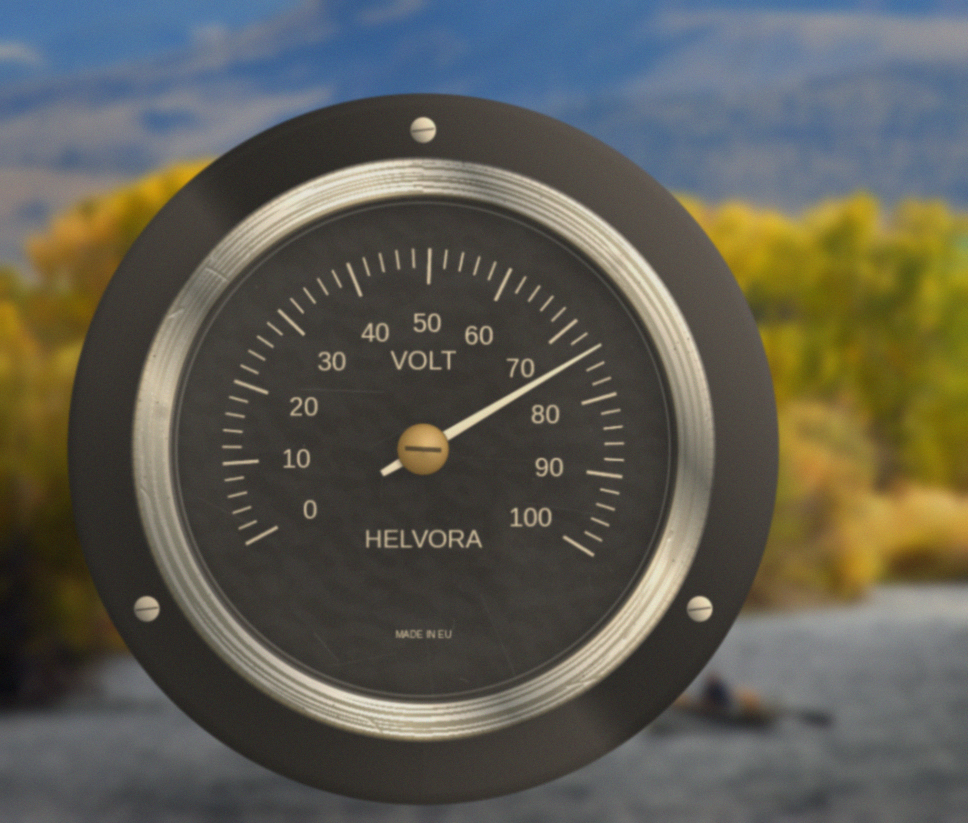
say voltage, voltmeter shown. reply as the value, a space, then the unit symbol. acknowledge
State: 74 V
